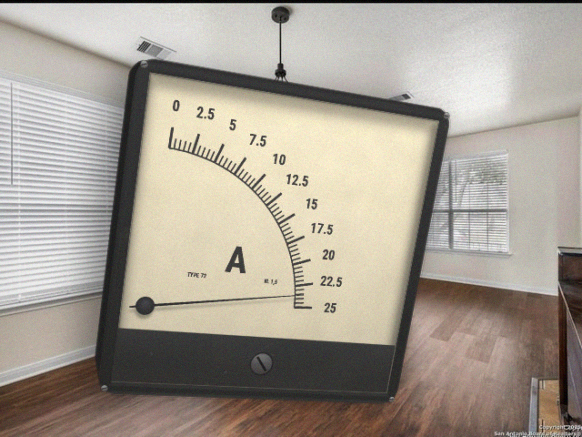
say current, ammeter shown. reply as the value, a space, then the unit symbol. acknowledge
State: 23.5 A
